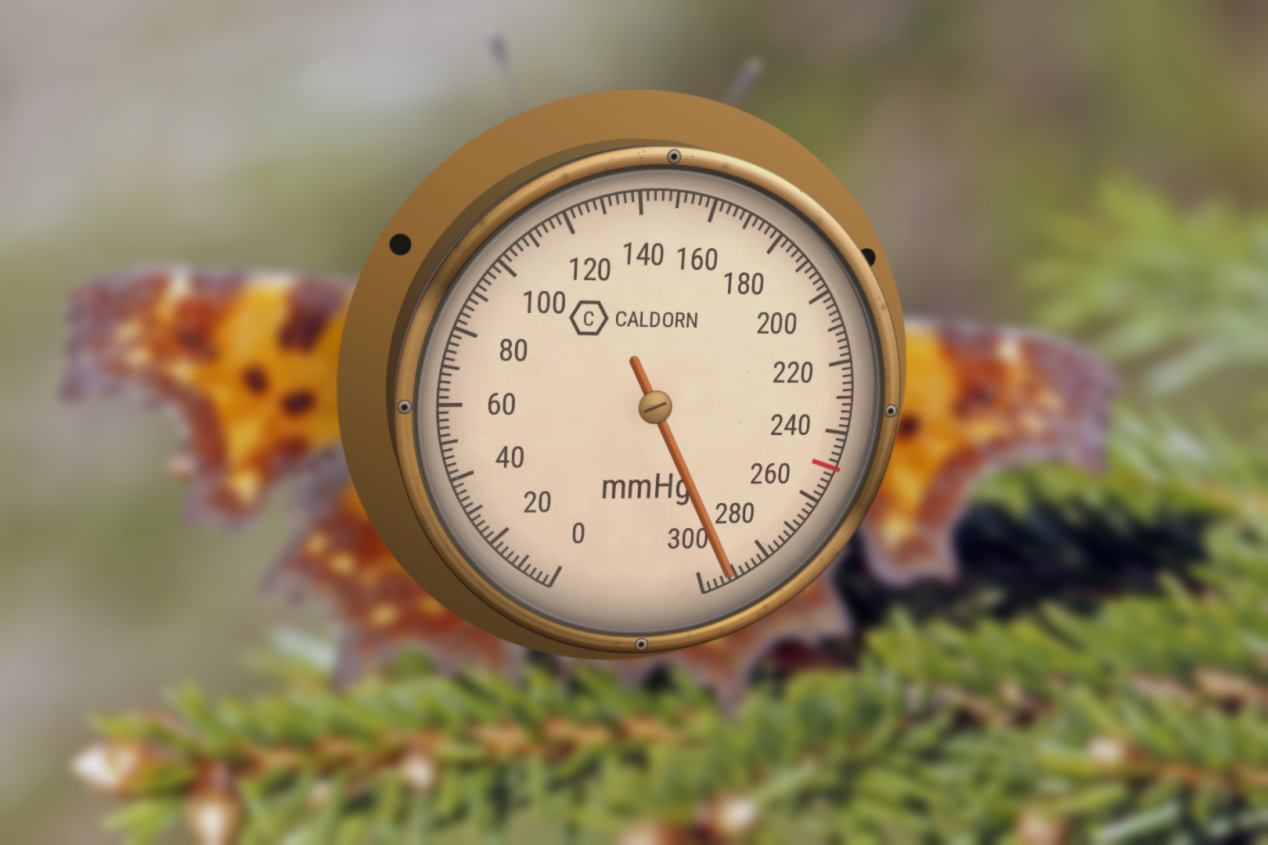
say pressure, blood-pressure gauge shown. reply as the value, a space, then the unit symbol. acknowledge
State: 292 mmHg
